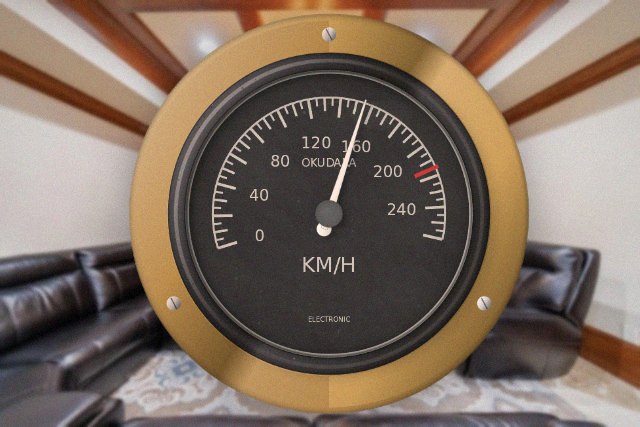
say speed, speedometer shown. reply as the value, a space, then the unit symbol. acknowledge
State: 155 km/h
